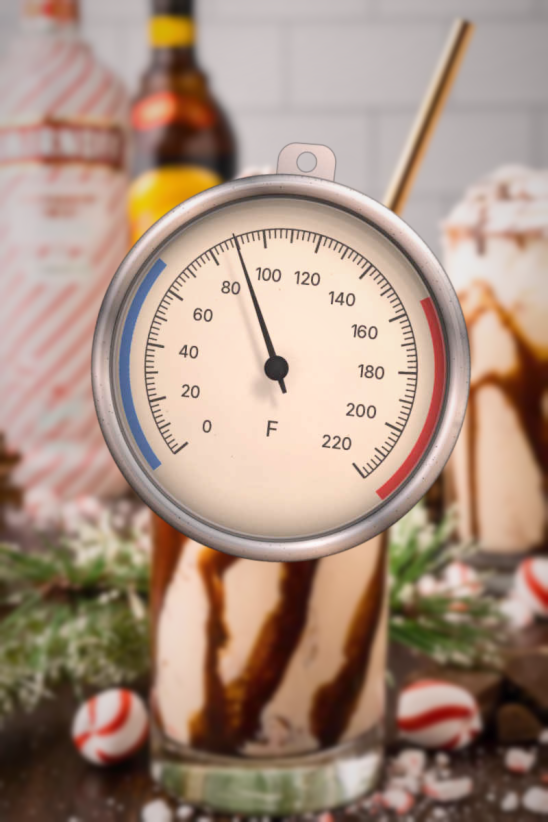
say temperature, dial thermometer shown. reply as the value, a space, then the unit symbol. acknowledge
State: 90 °F
